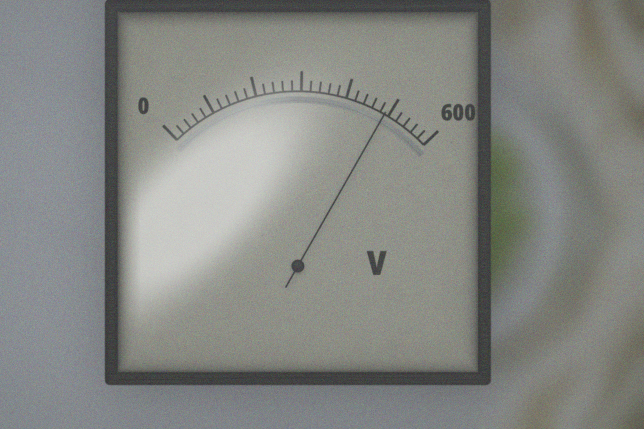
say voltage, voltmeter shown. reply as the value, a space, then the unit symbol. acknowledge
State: 490 V
